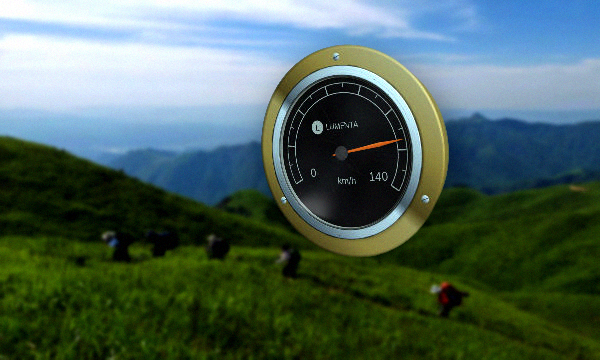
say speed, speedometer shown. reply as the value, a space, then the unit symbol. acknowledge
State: 115 km/h
